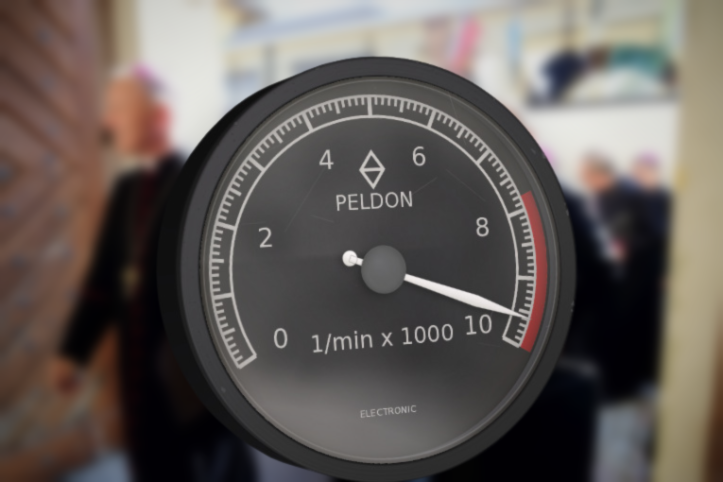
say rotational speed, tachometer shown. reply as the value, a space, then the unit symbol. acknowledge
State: 9600 rpm
